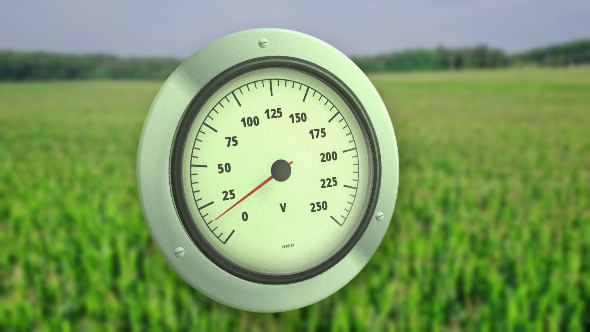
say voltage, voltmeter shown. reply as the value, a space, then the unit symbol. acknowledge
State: 15 V
